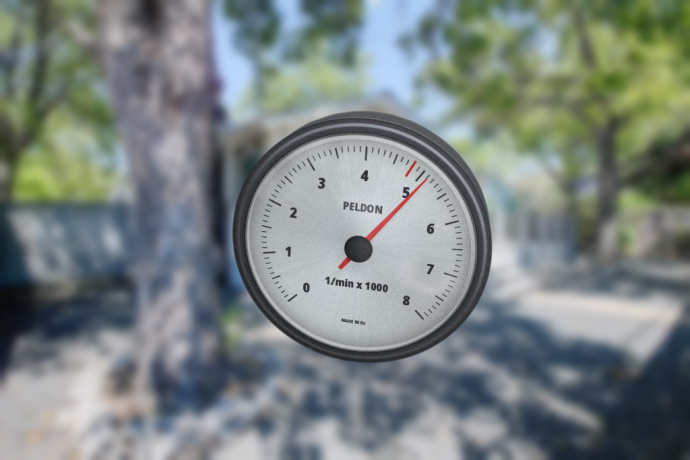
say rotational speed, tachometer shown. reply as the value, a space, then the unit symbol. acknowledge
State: 5100 rpm
